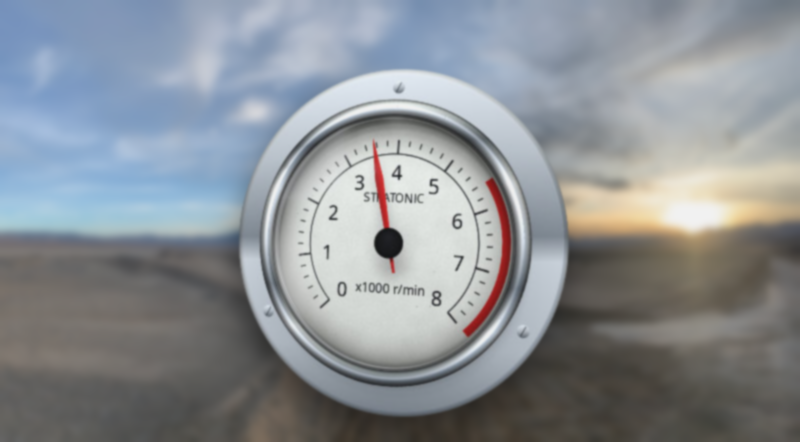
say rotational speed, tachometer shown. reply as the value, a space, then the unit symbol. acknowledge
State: 3600 rpm
